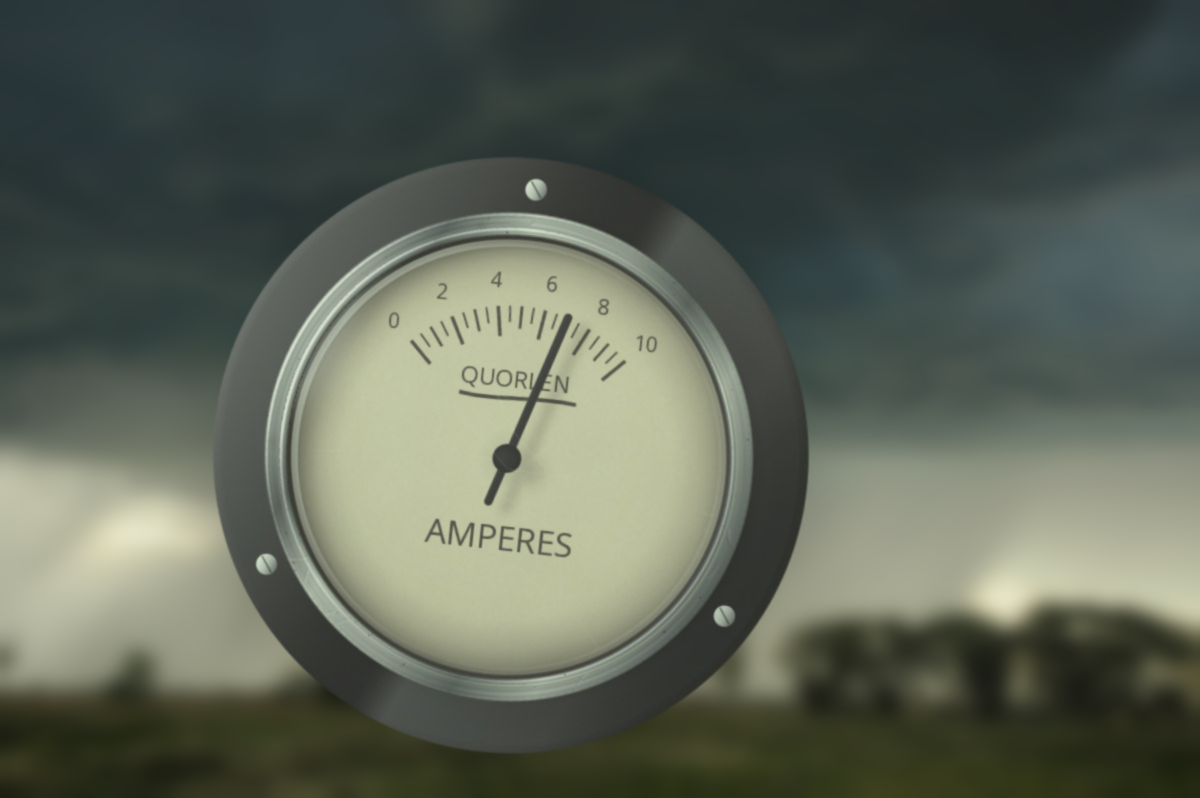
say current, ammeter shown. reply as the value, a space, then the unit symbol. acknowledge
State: 7 A
